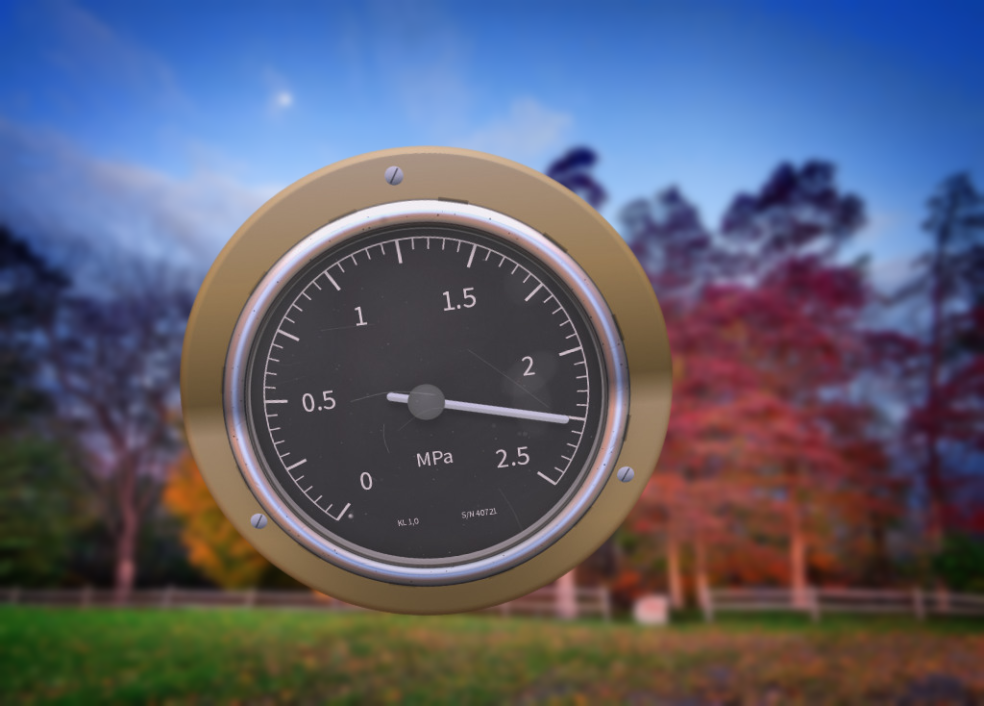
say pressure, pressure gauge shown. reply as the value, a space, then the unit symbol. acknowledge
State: 2.25 MPa
